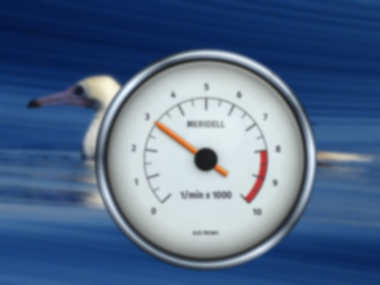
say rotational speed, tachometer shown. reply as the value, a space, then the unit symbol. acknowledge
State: 3000 rpm
